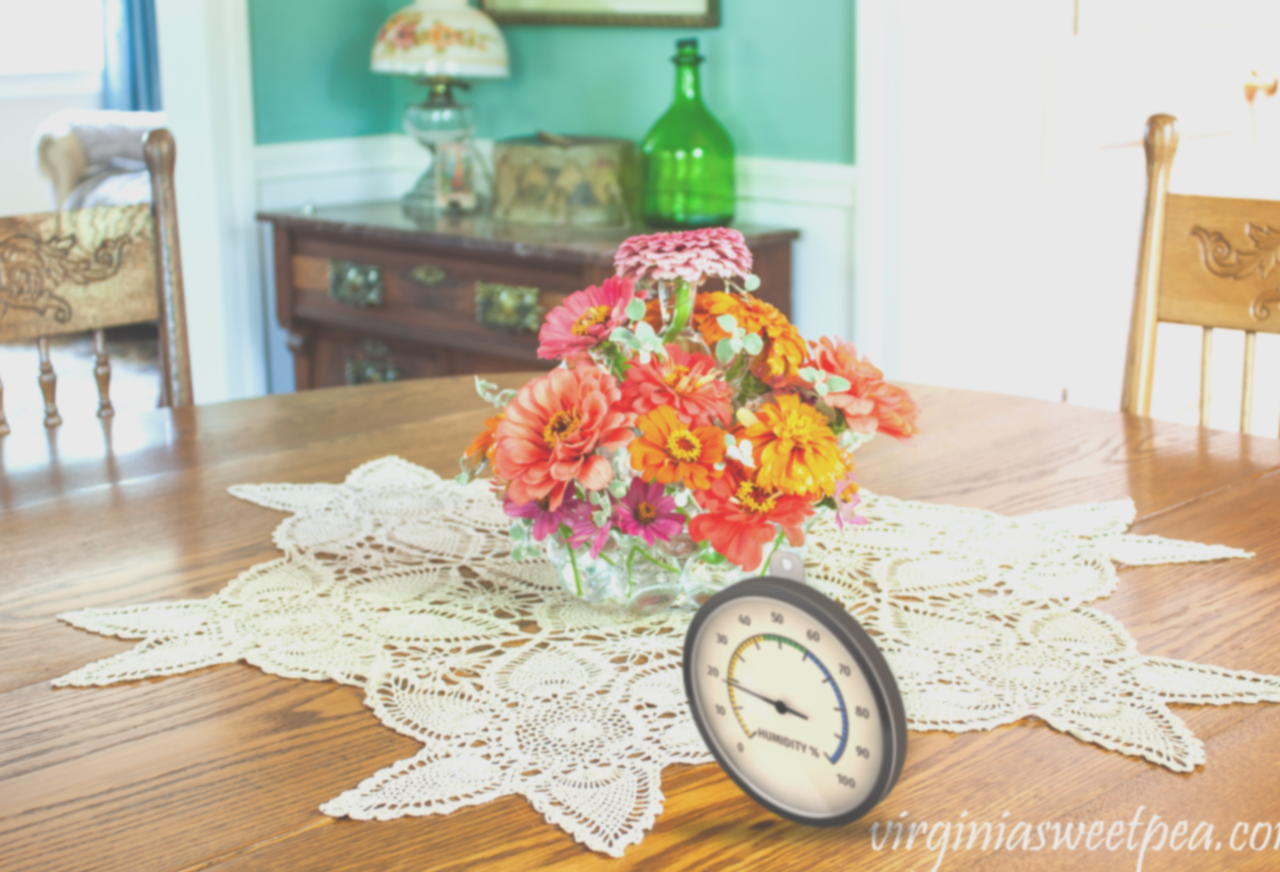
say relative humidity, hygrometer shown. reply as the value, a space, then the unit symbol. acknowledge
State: 20 %
